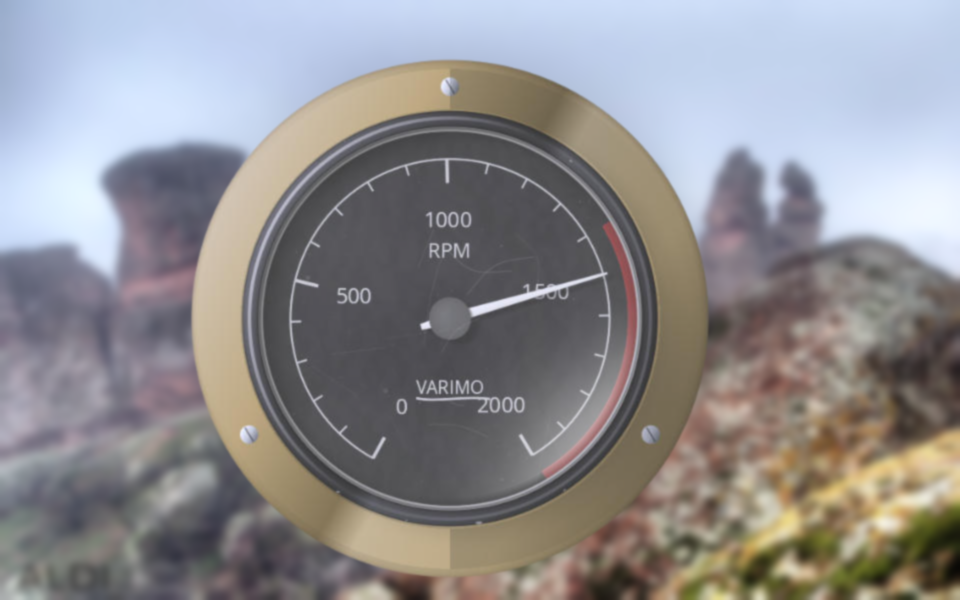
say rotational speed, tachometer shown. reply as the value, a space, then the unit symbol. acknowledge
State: 1500 rpm
